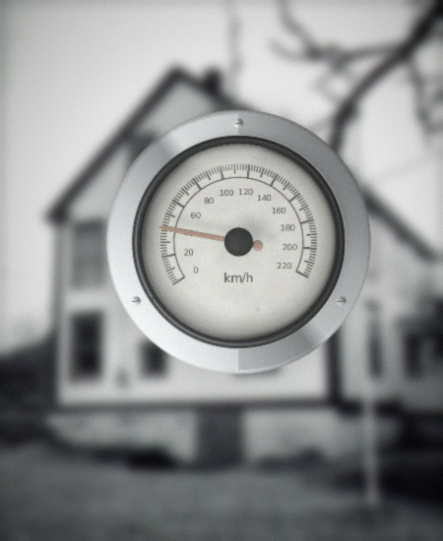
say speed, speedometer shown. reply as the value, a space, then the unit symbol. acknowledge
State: 40 km/h
